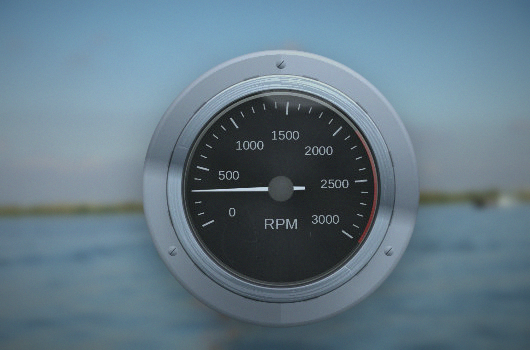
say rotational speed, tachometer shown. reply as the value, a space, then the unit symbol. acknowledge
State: 300 rpm
